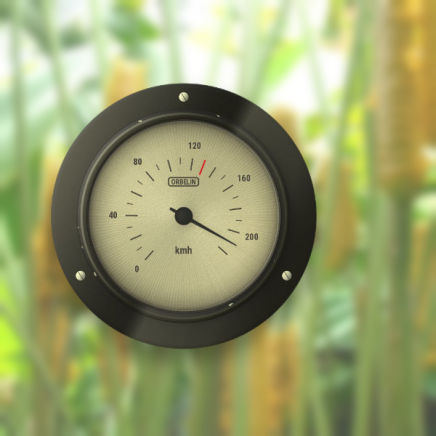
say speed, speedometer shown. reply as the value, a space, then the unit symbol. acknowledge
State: 210 km/h
